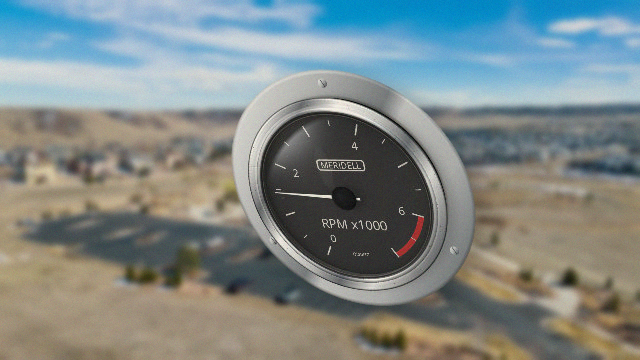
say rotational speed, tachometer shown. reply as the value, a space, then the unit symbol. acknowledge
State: 1500 rpm
